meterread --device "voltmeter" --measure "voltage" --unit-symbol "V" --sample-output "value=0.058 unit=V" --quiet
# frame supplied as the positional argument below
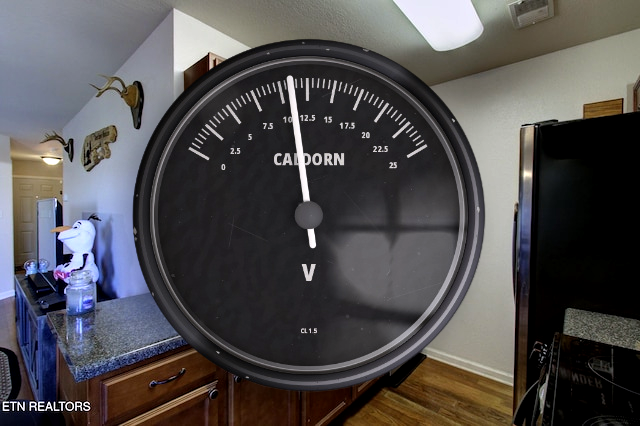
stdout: value=11 unit=V
